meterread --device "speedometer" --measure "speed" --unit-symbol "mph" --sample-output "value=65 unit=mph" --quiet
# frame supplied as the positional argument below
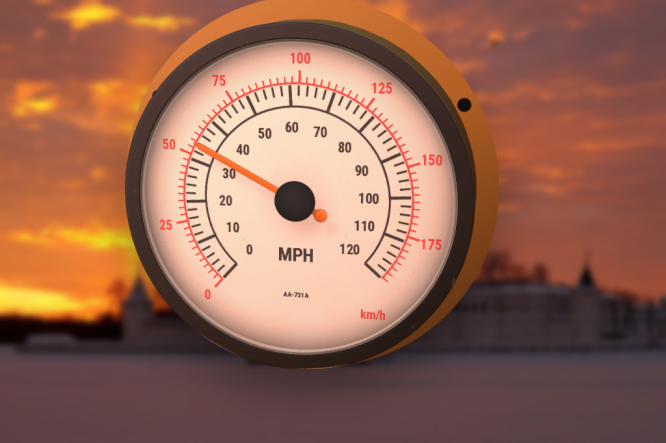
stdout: value=34 unit=mph
